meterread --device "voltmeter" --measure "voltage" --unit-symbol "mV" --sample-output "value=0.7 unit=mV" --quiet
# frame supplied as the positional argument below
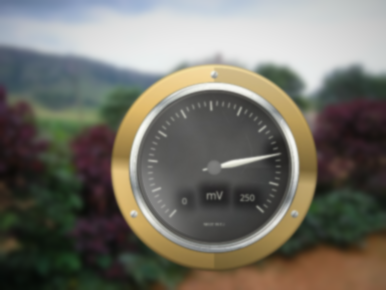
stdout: value=200 unit=mV
